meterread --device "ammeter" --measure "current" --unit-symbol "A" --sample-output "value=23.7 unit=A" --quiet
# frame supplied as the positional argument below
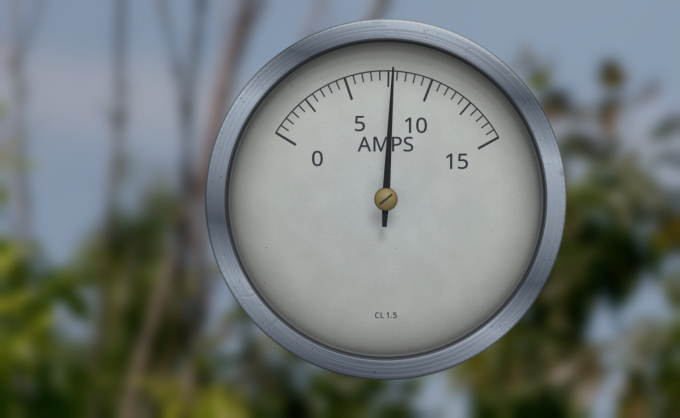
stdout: value=7.75 unit=A
